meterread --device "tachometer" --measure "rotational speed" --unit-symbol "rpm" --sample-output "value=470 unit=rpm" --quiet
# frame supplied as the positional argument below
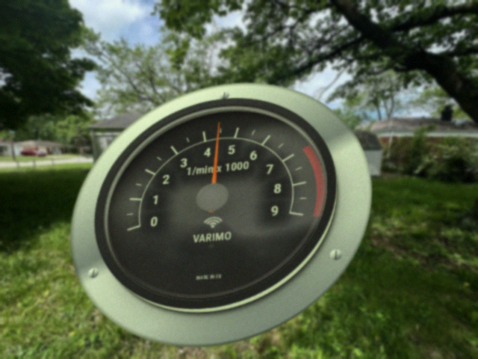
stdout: value=4500 unit=rpm
